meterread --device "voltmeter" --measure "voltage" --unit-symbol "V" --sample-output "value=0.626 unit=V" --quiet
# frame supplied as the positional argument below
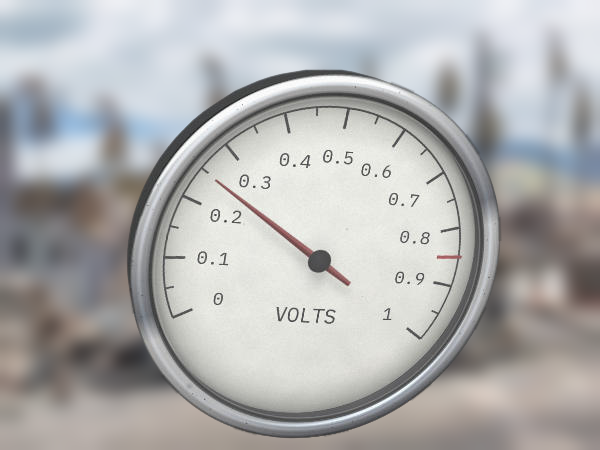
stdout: value=0.25 unit=V
